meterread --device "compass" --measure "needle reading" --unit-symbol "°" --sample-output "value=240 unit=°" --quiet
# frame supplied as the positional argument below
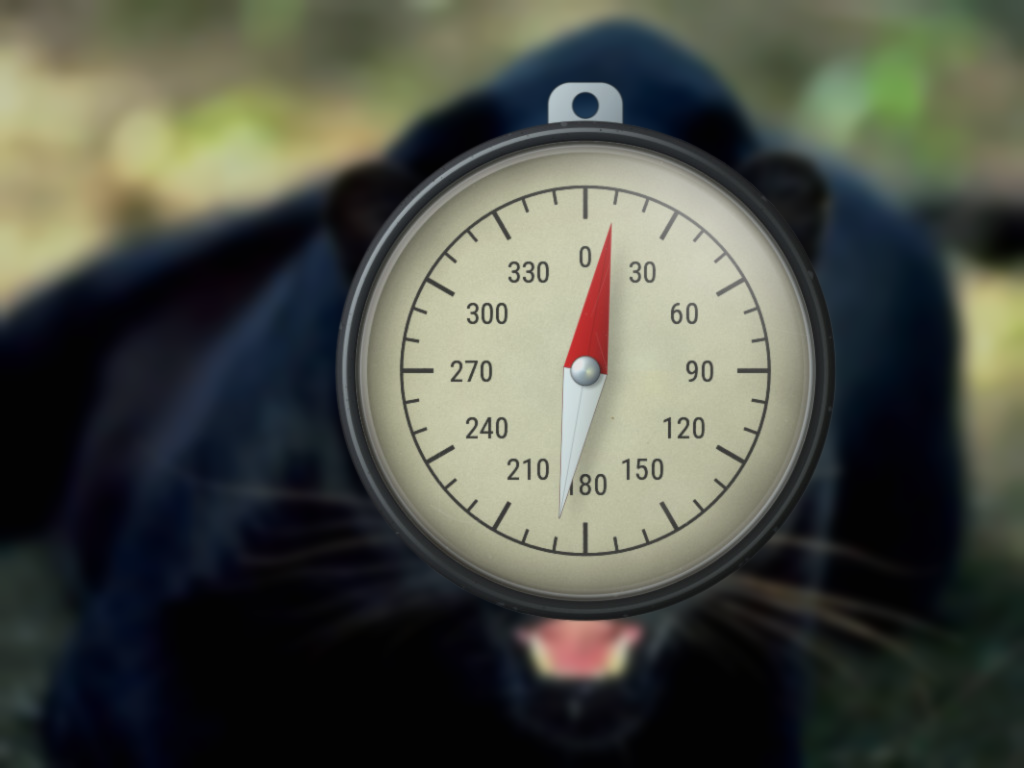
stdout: value=10 unit=°
